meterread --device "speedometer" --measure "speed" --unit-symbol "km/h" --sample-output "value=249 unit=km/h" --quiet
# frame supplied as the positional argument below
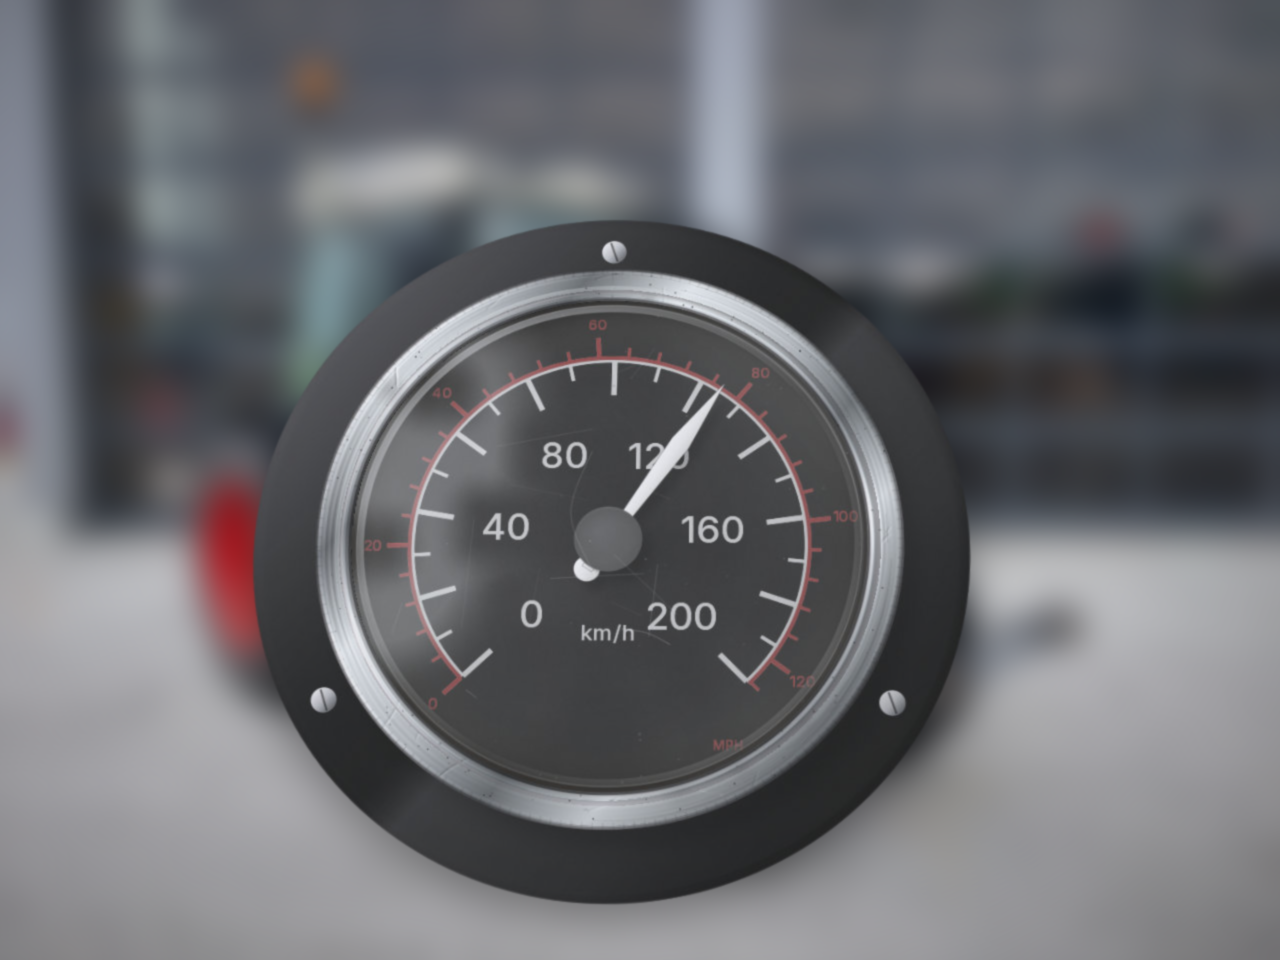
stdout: value=125 unit=km/h
